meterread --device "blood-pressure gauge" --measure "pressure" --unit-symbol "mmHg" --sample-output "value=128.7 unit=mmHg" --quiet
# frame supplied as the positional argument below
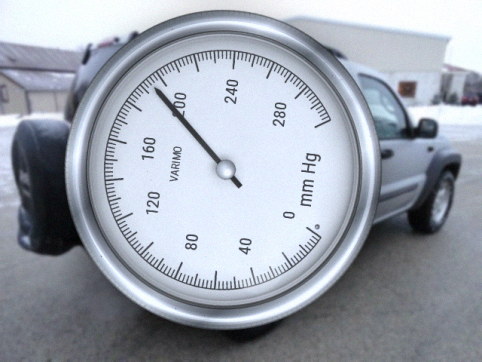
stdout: value=194 unit=mmHg
